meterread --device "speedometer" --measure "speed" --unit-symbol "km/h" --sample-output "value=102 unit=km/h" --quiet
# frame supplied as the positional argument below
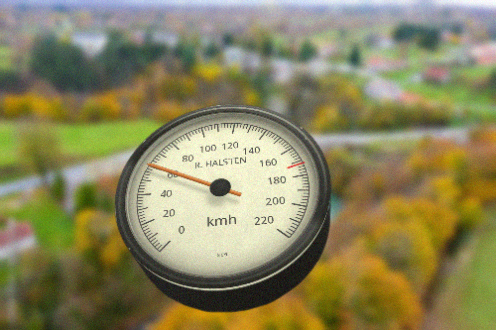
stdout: value=60 unit=km/h
